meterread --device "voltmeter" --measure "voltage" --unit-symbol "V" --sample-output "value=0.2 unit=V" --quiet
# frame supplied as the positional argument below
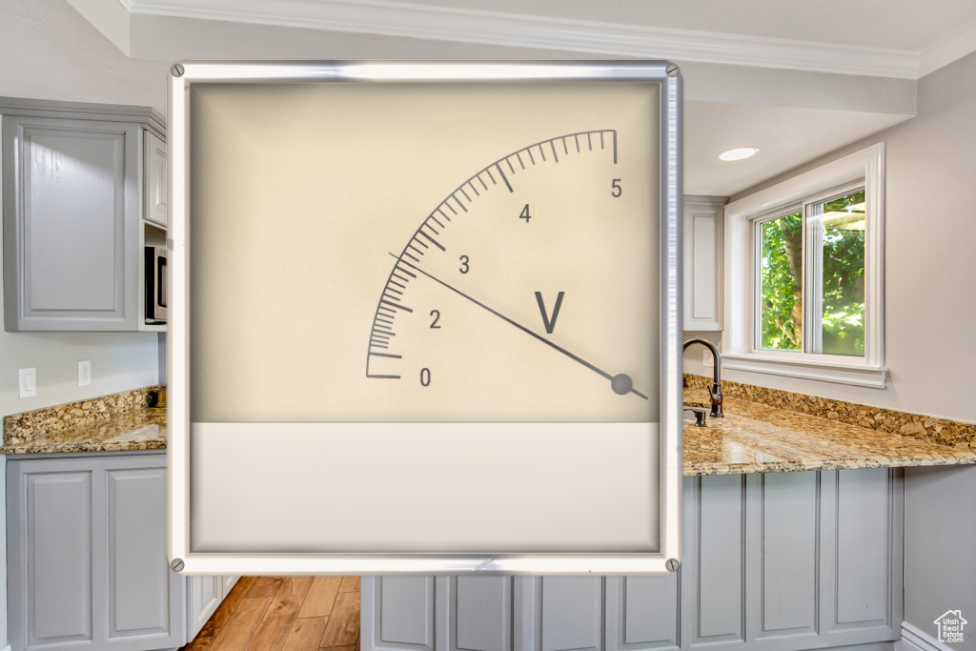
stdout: value=2.6 unit=V
